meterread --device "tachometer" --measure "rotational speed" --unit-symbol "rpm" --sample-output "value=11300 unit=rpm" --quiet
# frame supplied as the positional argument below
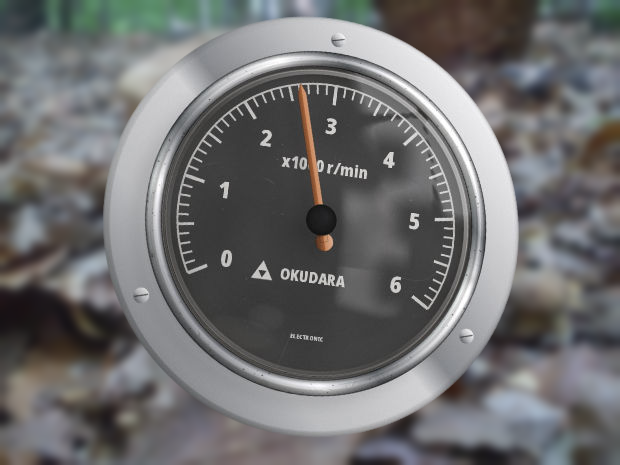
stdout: value=2600 unit=rpm
